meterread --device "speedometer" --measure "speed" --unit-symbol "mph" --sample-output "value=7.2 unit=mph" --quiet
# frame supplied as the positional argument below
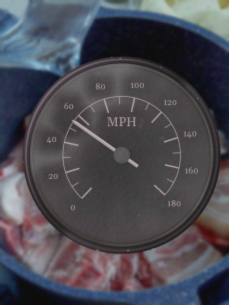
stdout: value=55 unit=mph
